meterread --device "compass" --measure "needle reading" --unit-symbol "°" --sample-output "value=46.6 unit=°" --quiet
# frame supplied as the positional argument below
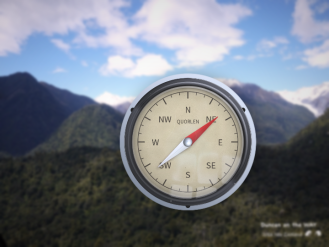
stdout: value=50 unit=°
